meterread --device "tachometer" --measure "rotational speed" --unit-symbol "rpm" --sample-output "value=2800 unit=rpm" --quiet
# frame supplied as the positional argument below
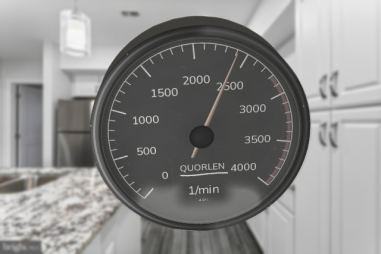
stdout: value=2400 unit=rpm
